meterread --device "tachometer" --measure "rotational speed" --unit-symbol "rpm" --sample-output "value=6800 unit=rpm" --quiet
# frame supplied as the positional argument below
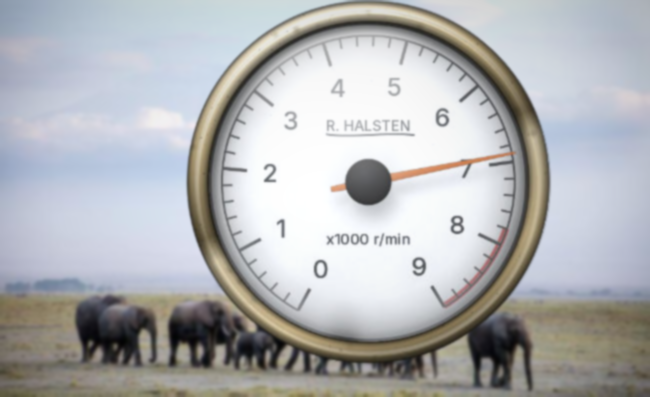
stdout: value=6900 unit=rpm
